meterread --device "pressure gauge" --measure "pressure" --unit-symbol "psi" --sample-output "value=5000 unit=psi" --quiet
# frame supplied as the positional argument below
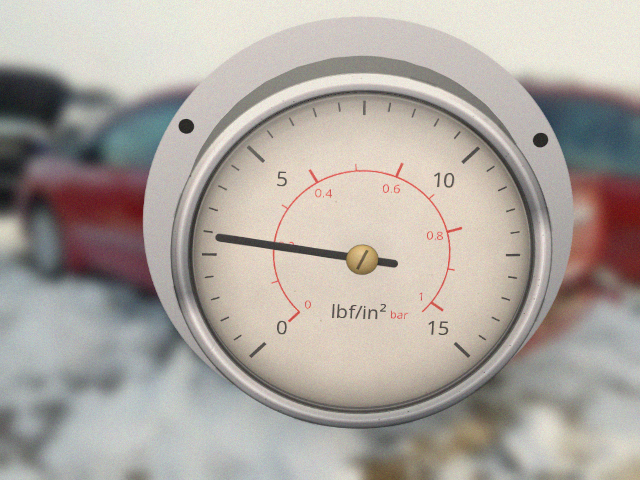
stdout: value=3 unit=psi
